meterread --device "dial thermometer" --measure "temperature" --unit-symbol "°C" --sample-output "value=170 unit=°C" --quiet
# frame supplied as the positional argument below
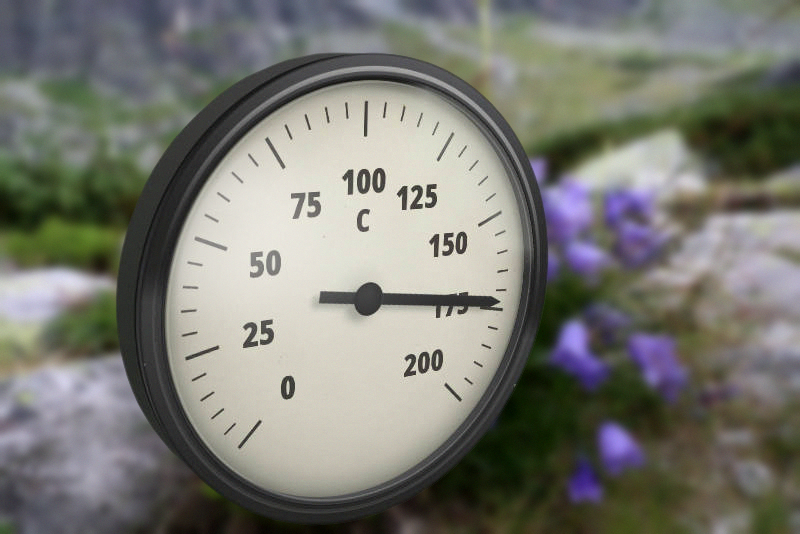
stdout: value=172.5 unit=°C
